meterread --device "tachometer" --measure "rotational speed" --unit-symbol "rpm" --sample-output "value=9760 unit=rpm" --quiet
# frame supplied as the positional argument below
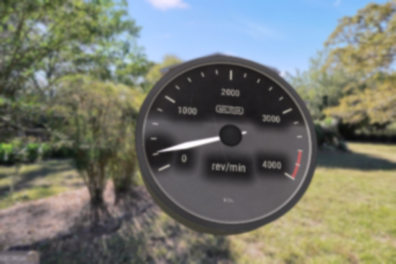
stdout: value=200 unit=rpm
